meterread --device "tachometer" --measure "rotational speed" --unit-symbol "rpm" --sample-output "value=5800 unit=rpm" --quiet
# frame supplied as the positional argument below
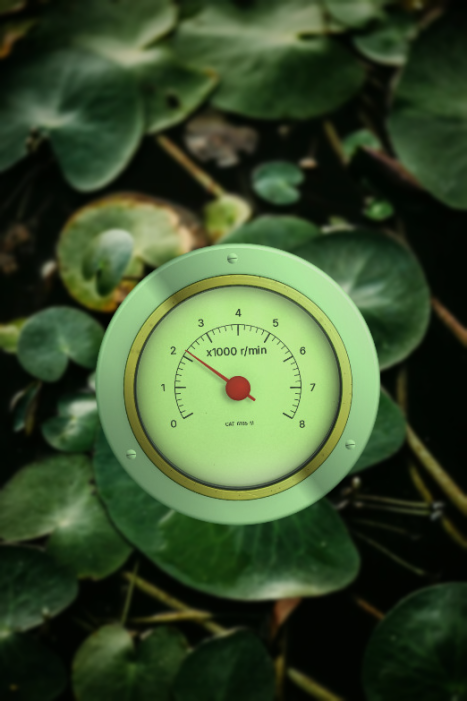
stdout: value=2200 unit=rpm
